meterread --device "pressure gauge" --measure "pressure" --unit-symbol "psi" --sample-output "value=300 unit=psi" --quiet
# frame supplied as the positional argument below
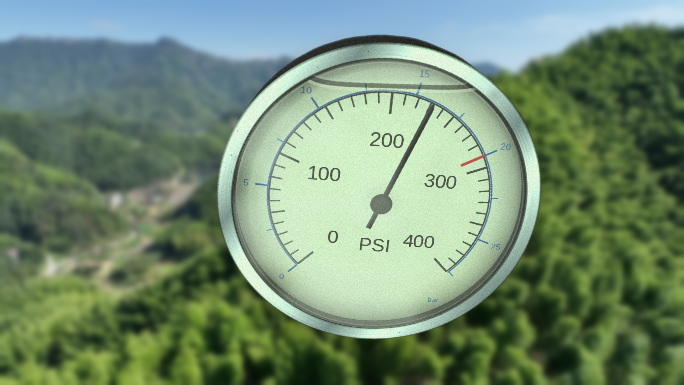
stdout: value=230 unit=psi
